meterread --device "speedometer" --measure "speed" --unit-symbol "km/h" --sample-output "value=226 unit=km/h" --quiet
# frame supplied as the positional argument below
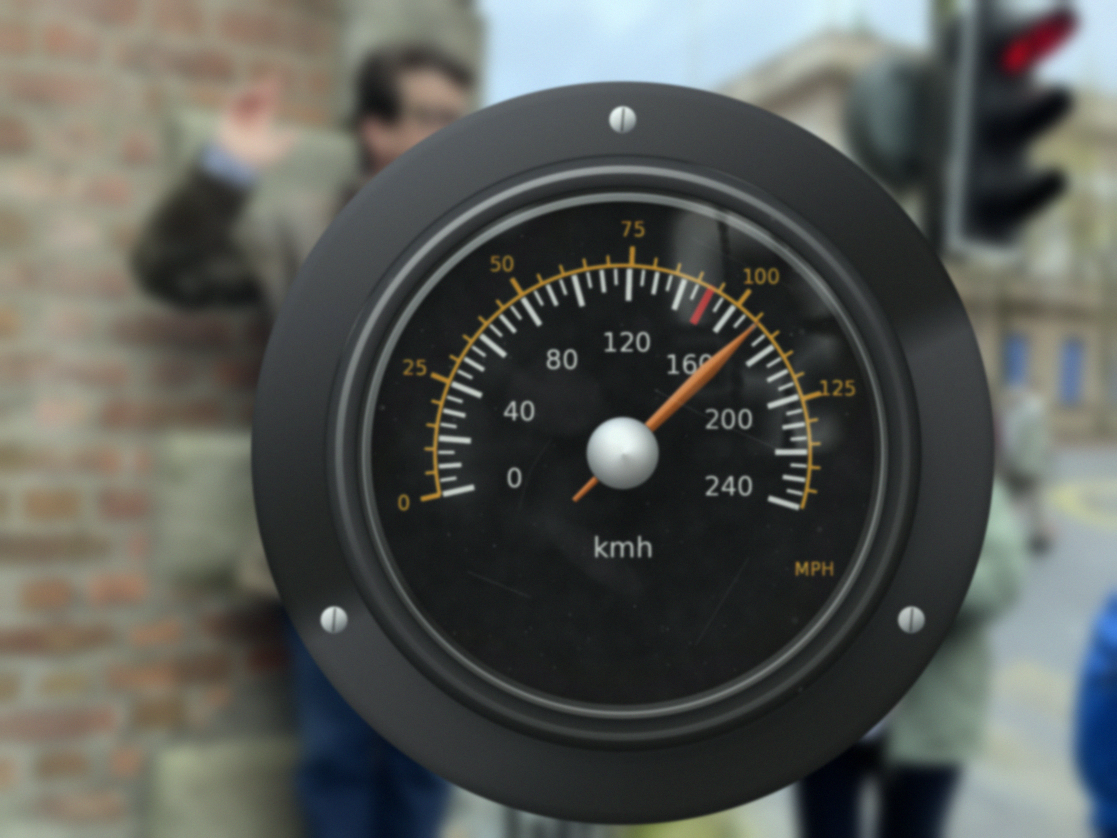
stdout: value=170 unit=km/h
